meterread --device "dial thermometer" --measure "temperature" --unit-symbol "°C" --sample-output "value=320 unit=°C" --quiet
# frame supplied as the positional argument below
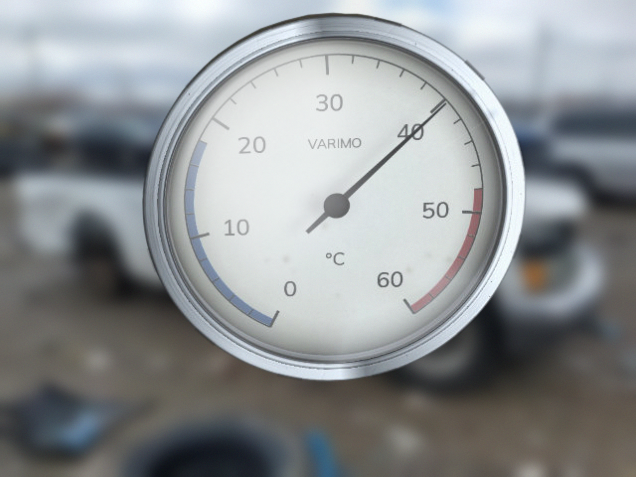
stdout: value=40 unit=°C
